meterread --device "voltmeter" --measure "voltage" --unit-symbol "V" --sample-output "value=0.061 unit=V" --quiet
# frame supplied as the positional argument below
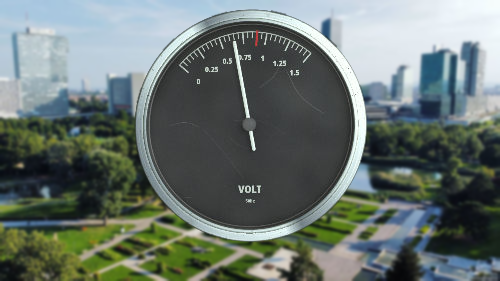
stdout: value=0.65 unit=V
